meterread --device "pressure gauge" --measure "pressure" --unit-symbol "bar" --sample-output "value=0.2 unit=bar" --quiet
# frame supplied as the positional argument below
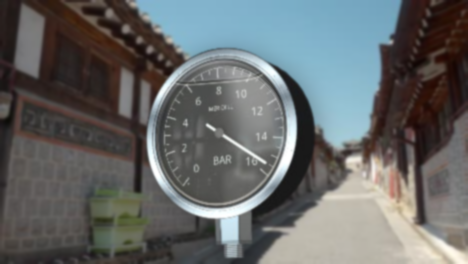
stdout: value=15.5 unit=bar
